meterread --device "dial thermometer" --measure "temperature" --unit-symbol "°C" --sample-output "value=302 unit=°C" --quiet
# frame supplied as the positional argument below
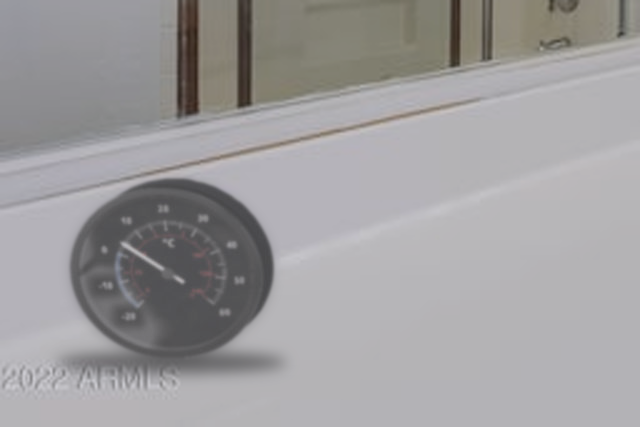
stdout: value=5 unit=°C
